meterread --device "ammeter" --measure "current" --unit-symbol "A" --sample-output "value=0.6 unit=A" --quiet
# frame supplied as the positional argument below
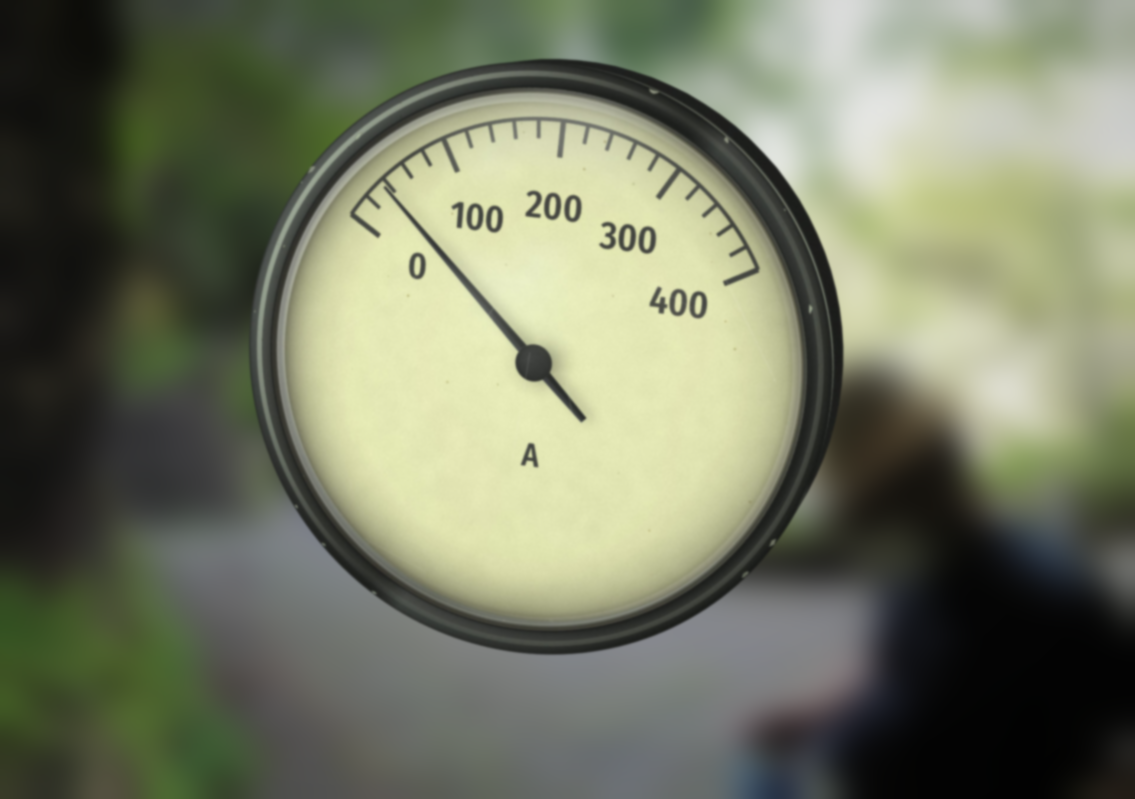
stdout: value=40 unit=A
